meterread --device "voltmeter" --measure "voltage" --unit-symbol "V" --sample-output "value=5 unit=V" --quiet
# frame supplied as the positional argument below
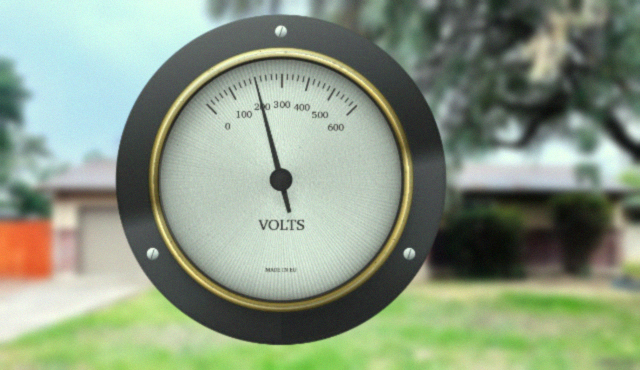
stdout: value=200 unit=V
